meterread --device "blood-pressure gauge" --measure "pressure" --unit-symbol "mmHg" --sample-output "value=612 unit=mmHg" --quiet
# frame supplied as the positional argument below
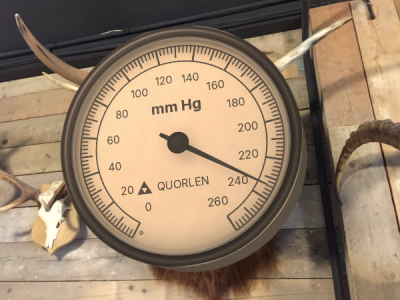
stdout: value=234 unit=mmHg
